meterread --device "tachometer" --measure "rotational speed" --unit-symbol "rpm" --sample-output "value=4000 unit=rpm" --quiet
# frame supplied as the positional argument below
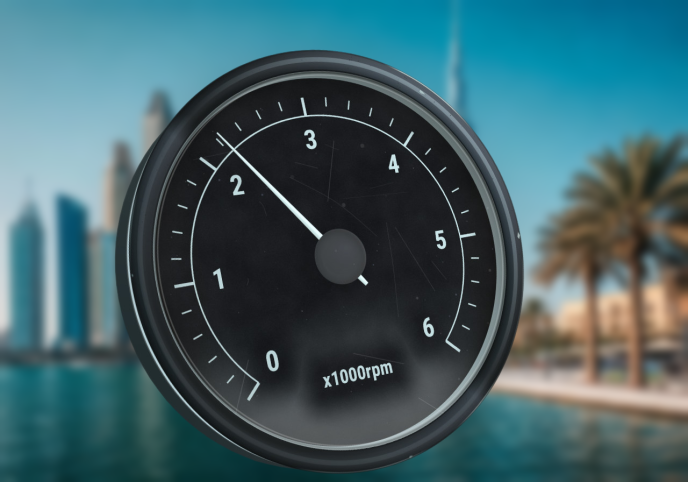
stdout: value=2200 unit=rpm
